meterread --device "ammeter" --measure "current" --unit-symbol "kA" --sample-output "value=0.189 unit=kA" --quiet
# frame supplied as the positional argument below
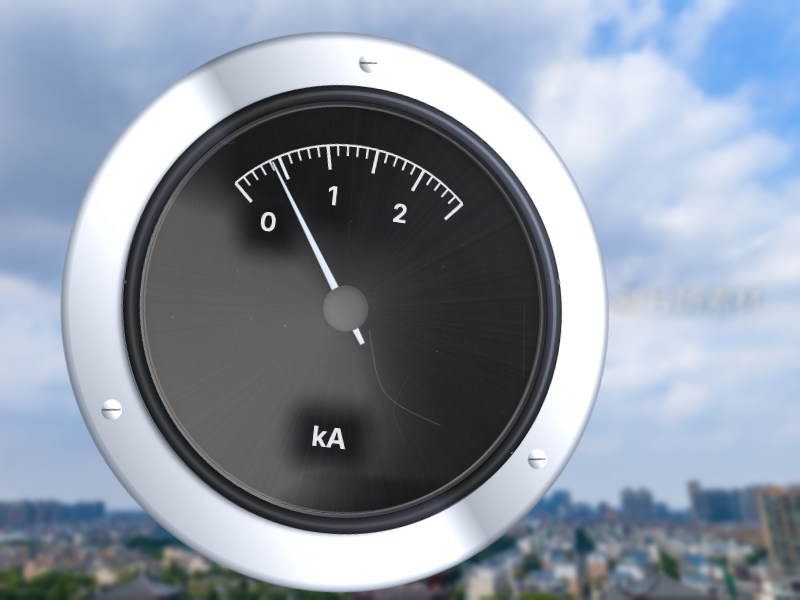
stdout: value=0.4 unit=kA
